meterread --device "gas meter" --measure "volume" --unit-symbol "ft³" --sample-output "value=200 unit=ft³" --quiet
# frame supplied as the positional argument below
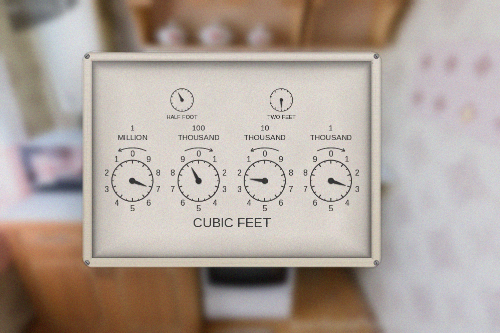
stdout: value=692300 unit=ft³
